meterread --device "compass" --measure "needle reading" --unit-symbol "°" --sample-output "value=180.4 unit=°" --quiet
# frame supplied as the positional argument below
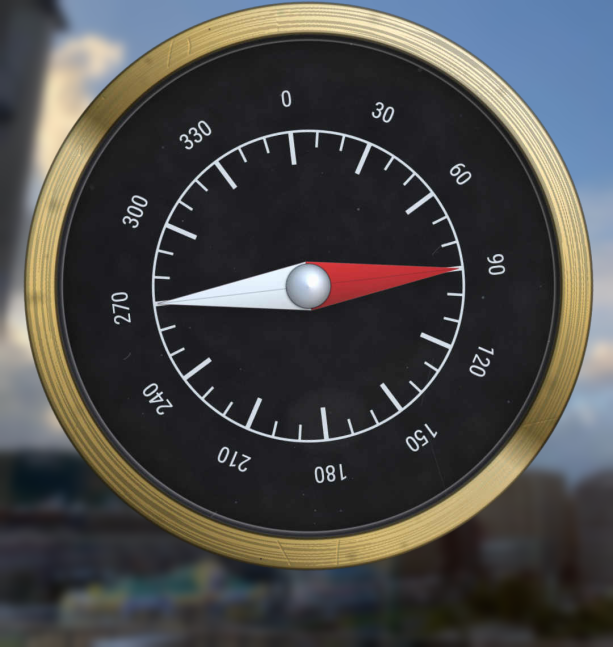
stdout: value=90 unit=°
